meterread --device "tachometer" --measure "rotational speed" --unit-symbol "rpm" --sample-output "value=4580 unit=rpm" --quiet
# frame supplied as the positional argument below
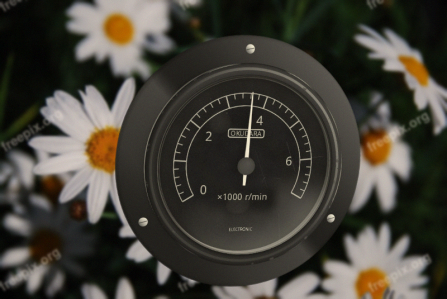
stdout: value=3600 unit=rpm
